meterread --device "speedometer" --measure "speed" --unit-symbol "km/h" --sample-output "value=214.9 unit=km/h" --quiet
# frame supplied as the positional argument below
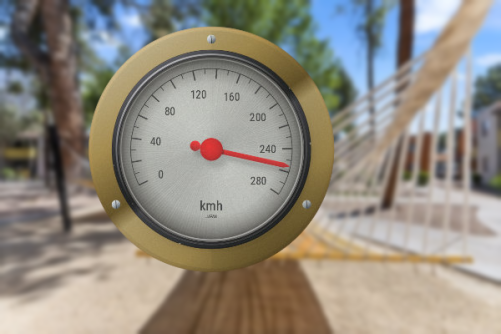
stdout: value=255 unit=km/h
